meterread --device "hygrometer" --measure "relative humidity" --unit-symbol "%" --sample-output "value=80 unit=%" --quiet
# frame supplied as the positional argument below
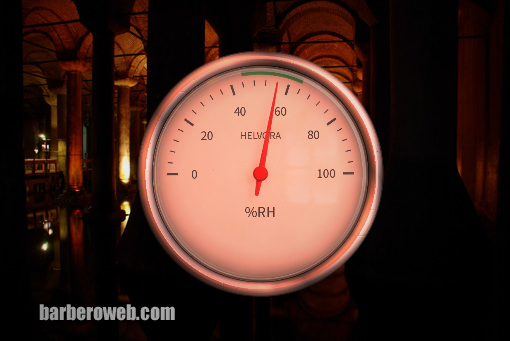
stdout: value=56 unit=%
